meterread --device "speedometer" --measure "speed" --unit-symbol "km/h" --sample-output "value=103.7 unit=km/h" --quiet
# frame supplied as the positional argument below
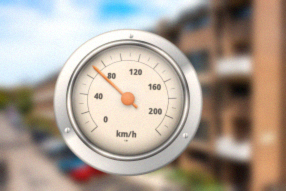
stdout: value=70 unit=km/h
